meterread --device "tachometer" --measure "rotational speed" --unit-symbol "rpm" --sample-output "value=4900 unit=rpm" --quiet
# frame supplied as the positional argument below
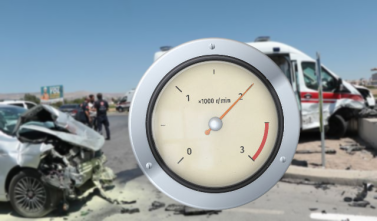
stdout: value=2000 unit=rpm
